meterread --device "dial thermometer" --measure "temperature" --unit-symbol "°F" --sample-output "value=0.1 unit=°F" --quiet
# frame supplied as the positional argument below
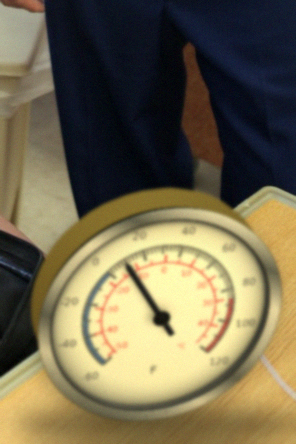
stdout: value=10 unit=°F
